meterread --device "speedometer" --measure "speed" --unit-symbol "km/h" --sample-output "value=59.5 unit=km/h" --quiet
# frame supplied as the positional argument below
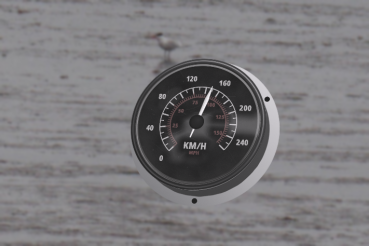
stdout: value=150 unit=km/h
